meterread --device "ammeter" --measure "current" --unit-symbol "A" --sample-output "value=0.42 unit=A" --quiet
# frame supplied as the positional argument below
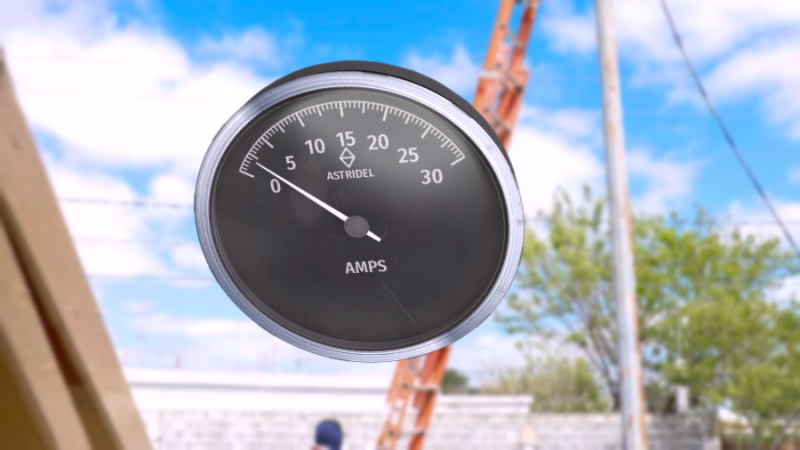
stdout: value=2.5 unit=A
